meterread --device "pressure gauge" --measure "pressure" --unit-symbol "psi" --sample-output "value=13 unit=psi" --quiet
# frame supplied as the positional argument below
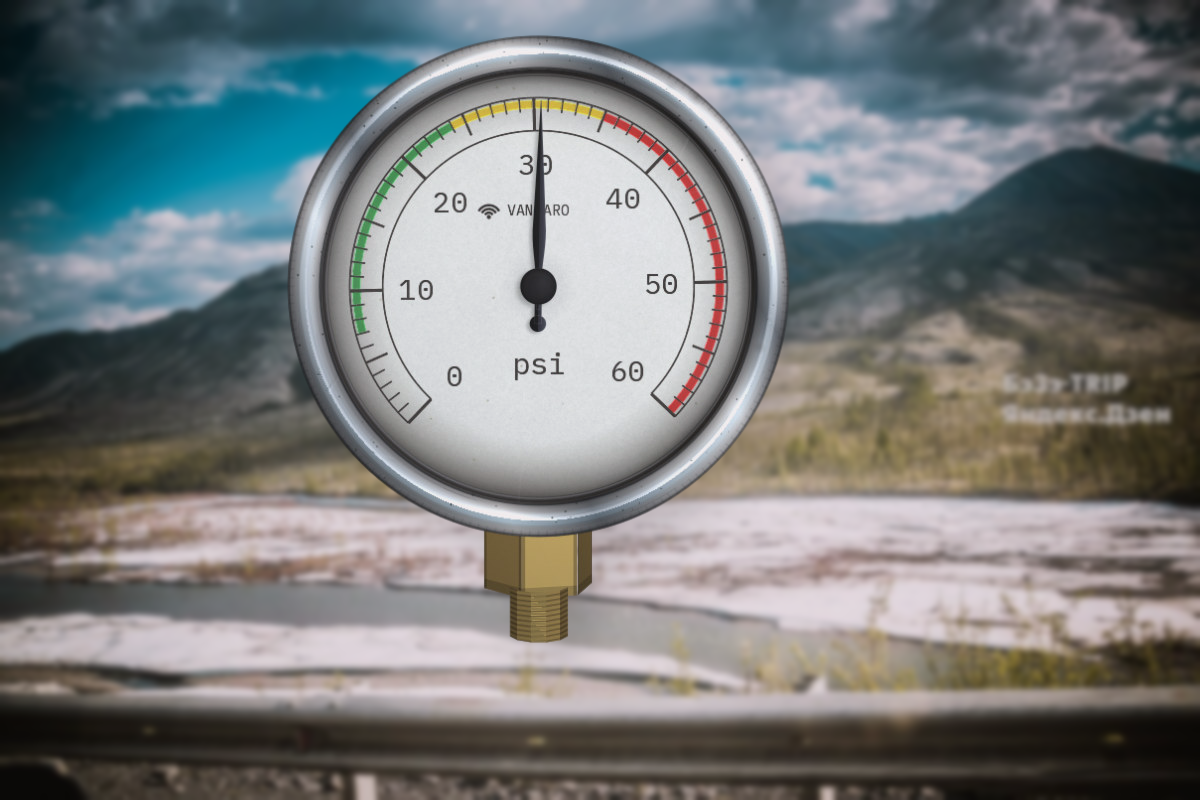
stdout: value=30.5 unit=psi
